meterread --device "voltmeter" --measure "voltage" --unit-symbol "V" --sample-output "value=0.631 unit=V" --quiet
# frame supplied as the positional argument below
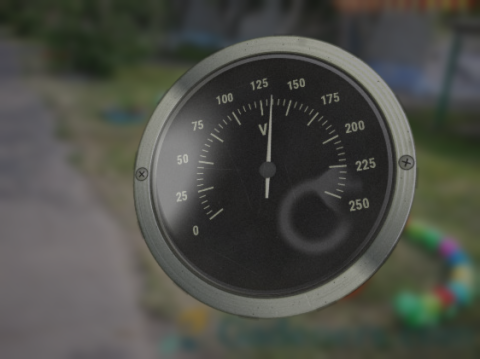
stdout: value=135 unit=V
